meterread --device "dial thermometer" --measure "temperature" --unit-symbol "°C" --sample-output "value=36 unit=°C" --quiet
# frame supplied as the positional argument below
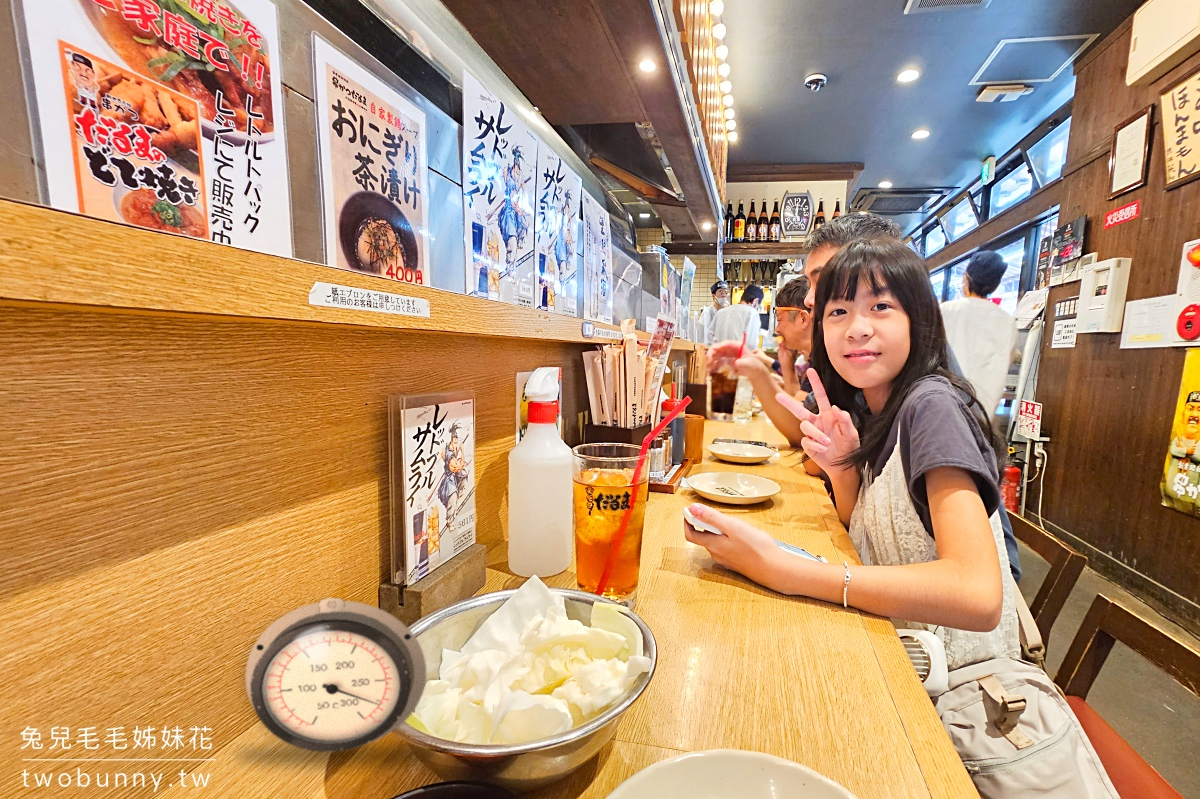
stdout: value=275 unit=°C
